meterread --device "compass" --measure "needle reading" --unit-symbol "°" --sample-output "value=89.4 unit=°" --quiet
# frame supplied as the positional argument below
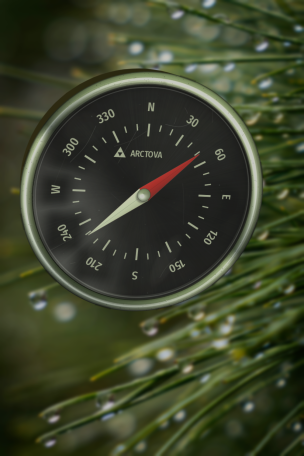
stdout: value=50 unit=°
